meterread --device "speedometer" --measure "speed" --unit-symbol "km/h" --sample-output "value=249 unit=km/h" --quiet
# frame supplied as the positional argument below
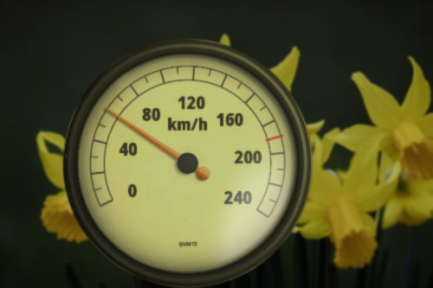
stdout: value=60 unit=km/h
